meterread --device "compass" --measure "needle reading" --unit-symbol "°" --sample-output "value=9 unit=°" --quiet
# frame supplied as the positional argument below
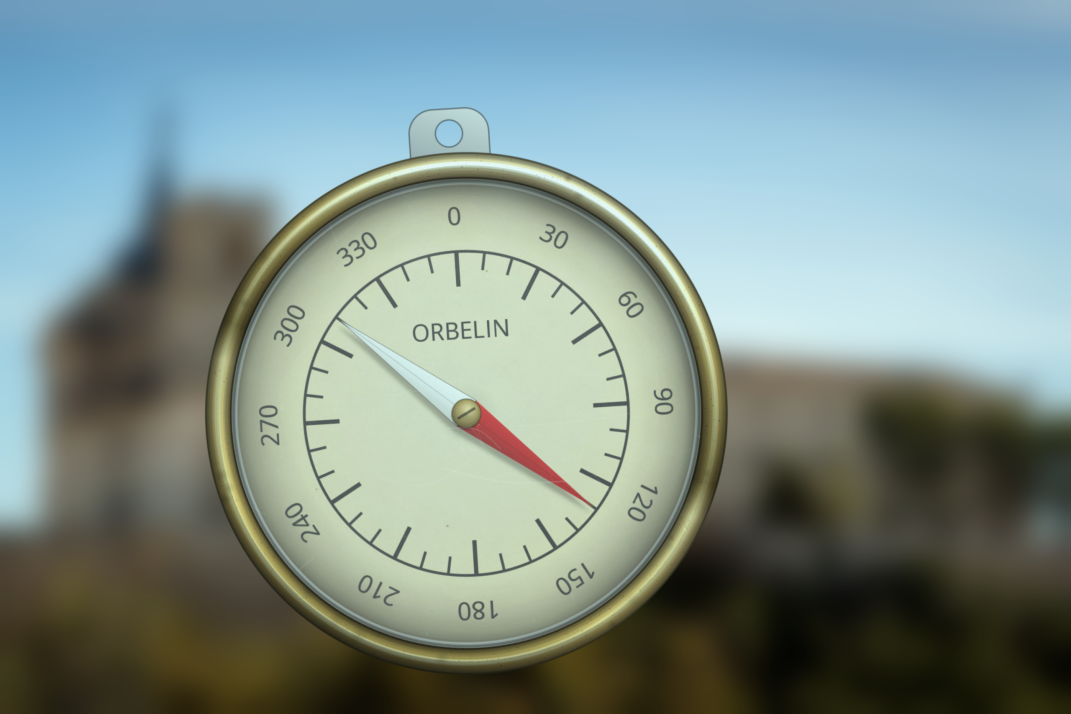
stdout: value=130 unit=°
